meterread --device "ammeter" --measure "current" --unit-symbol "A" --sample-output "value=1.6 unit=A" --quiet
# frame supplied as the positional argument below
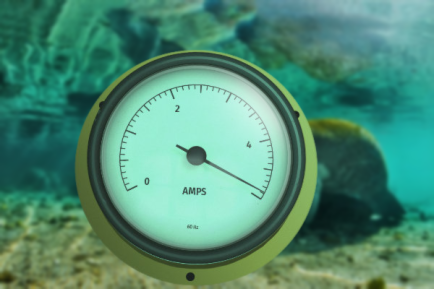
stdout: value=4.9 unit=A
